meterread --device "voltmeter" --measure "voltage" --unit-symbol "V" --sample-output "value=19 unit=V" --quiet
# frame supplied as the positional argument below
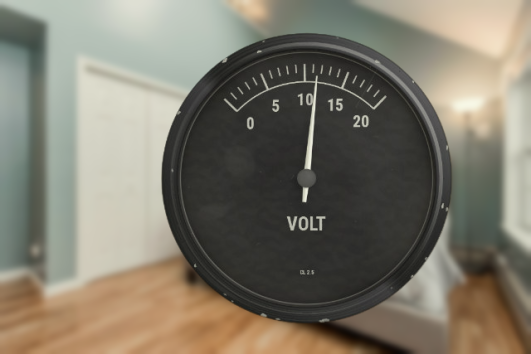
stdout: value=11.5 unit=V
